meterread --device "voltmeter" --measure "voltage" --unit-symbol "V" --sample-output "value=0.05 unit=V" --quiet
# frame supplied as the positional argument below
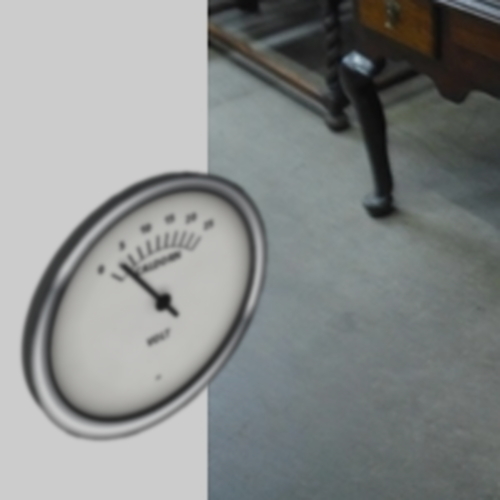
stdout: value=2.5 unit=V
